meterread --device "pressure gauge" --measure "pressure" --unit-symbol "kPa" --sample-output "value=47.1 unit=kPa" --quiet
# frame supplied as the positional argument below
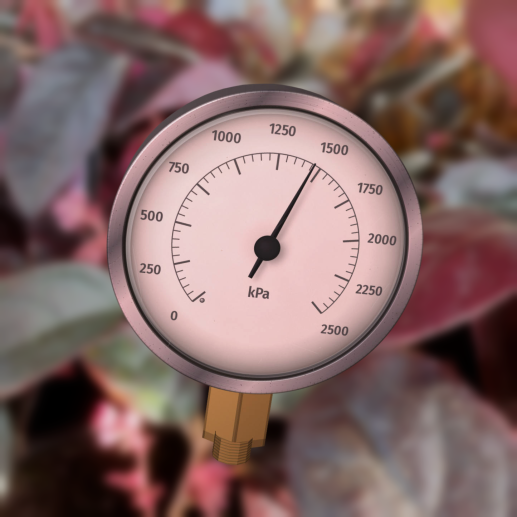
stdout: value=1450 unit=kPa
